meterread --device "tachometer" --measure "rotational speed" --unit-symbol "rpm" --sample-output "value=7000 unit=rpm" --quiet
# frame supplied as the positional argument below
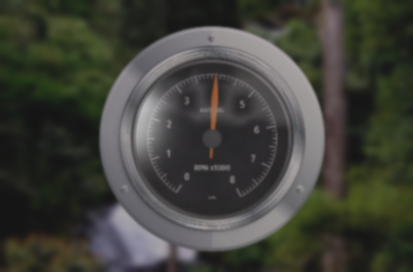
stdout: value=4000 unit=rpm
